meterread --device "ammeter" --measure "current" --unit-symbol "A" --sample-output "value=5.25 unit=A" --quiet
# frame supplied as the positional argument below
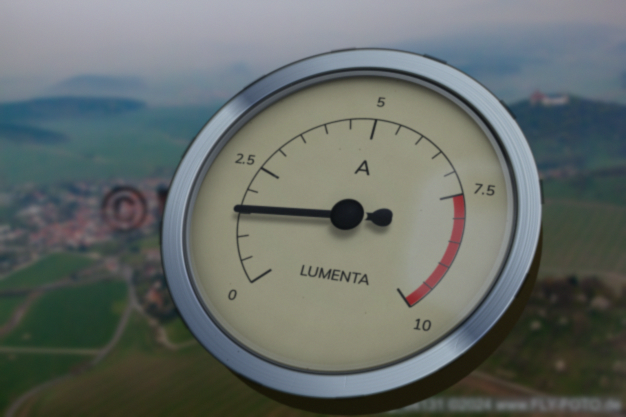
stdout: value=1.5 unit=A
